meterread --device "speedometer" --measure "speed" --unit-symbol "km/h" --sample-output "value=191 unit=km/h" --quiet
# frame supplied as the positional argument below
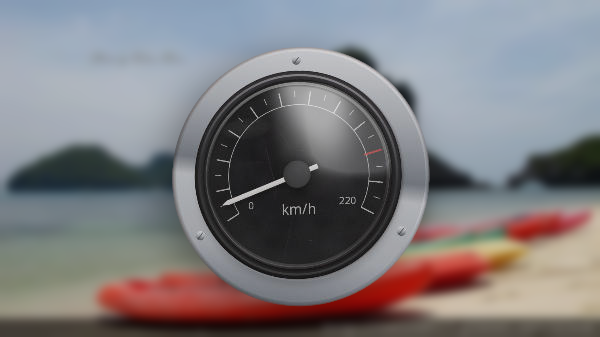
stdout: value=10 unit=km/h
